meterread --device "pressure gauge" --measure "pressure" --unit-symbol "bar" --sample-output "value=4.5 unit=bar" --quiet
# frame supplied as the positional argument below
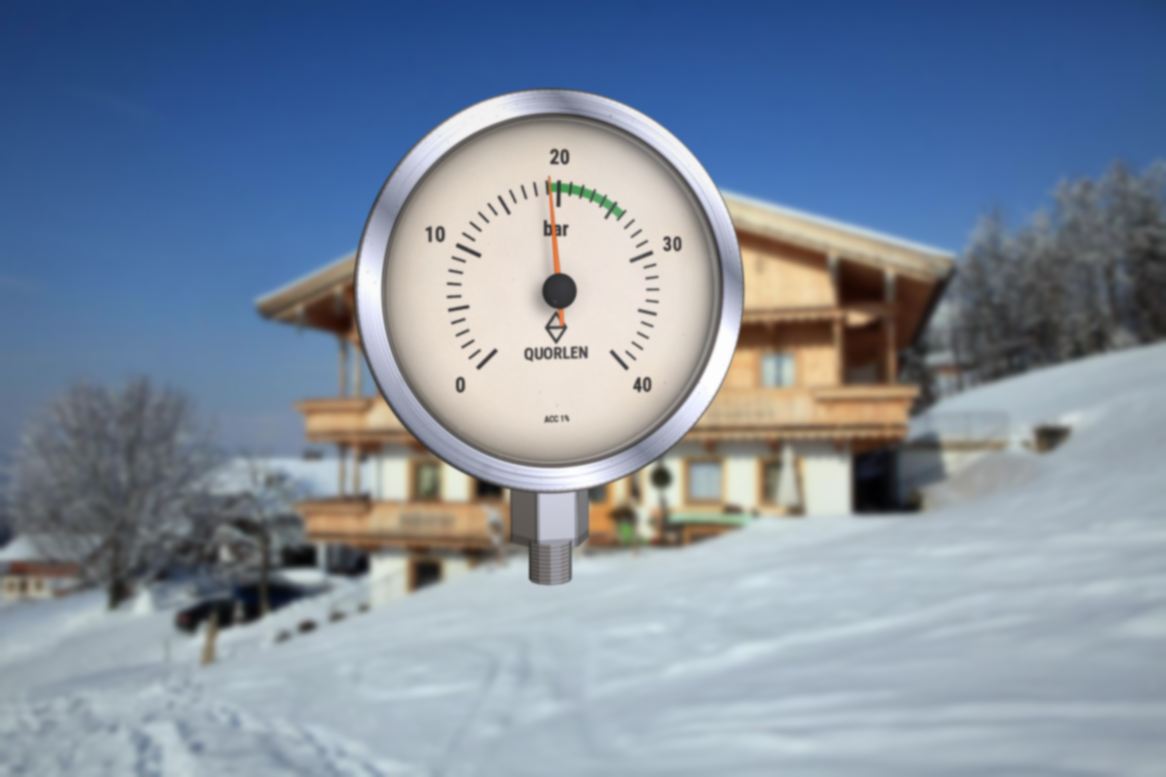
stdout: value=19 unit=bar
